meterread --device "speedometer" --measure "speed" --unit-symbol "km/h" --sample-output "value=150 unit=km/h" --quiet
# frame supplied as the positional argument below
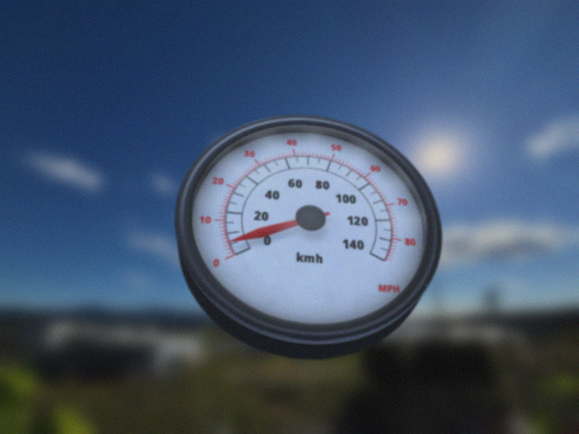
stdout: value=5 unit=km/h
